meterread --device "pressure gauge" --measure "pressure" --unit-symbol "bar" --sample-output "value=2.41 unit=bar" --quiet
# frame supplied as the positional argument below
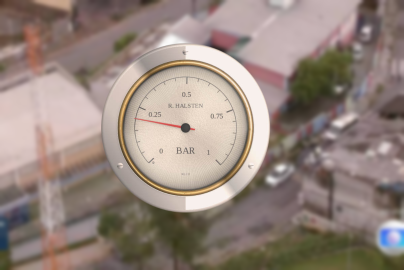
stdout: value=0.2 unit=bar
